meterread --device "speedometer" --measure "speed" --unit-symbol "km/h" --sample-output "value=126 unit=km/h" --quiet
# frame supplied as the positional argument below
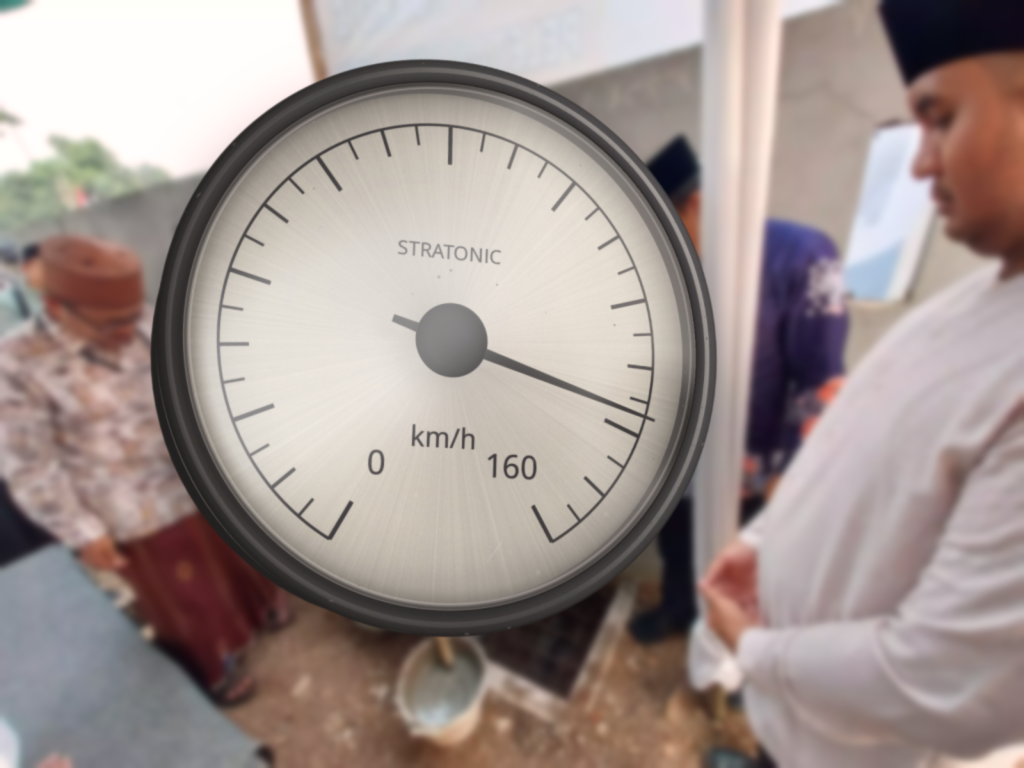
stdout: value=137.5 unit=km/h
